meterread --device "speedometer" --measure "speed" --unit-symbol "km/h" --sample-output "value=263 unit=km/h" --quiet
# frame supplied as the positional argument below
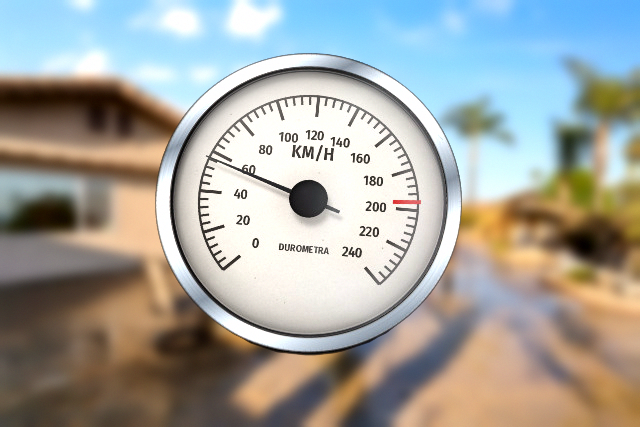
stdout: value=56 unit=km/h
